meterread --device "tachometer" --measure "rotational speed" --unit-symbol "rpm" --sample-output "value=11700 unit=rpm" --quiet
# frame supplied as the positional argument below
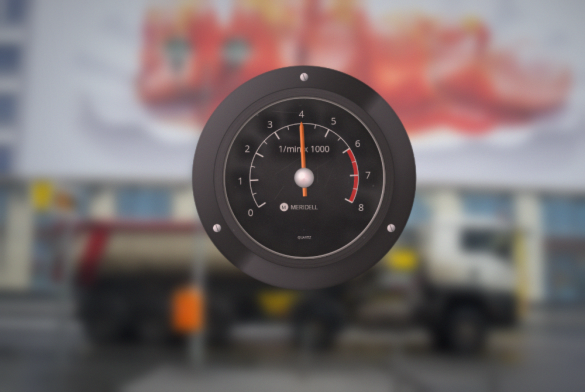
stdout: value=4000 unit=rpm
